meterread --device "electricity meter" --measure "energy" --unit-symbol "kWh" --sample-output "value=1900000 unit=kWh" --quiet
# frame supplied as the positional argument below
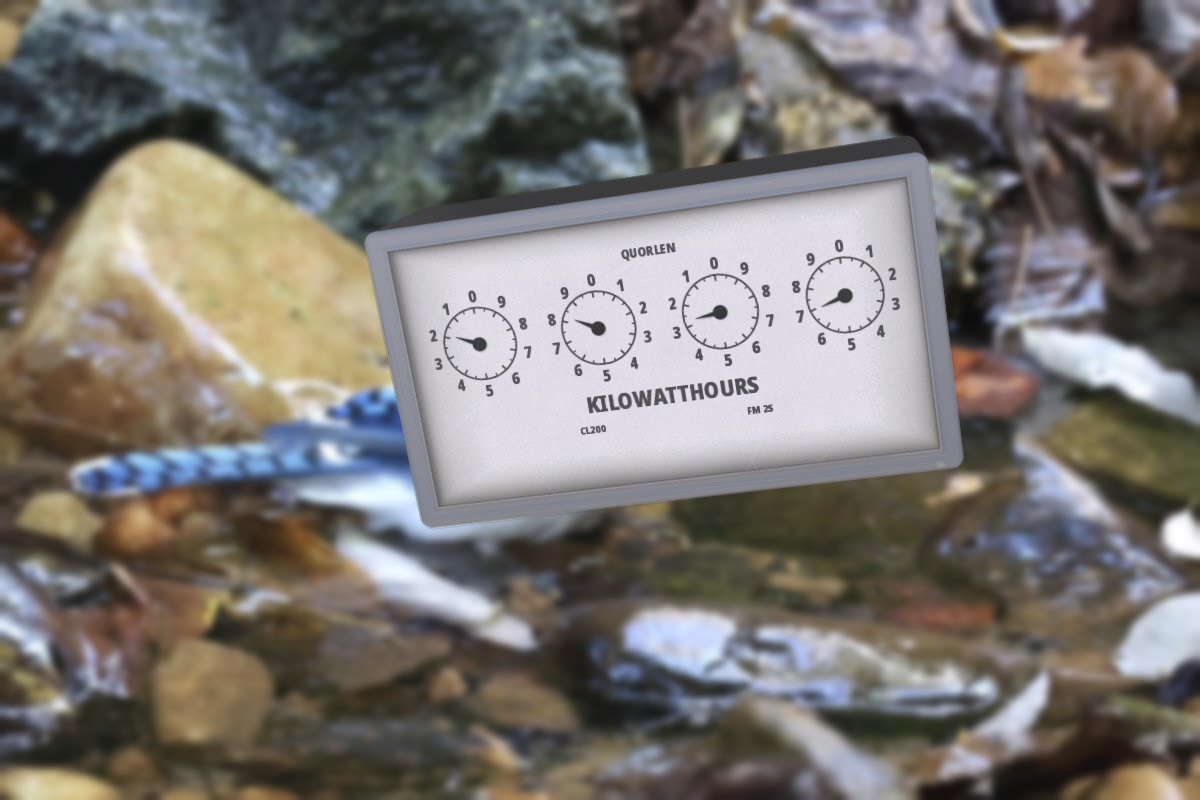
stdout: value=1827 unit=kWh
